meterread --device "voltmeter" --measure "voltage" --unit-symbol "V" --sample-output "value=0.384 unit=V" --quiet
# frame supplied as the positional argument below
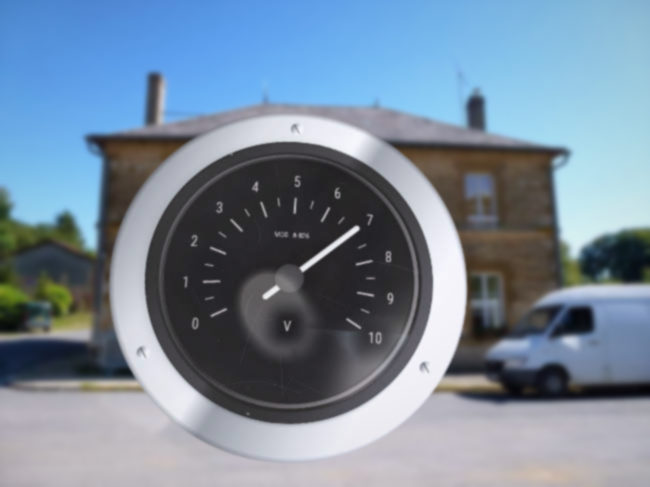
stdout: value=7 unit=V
